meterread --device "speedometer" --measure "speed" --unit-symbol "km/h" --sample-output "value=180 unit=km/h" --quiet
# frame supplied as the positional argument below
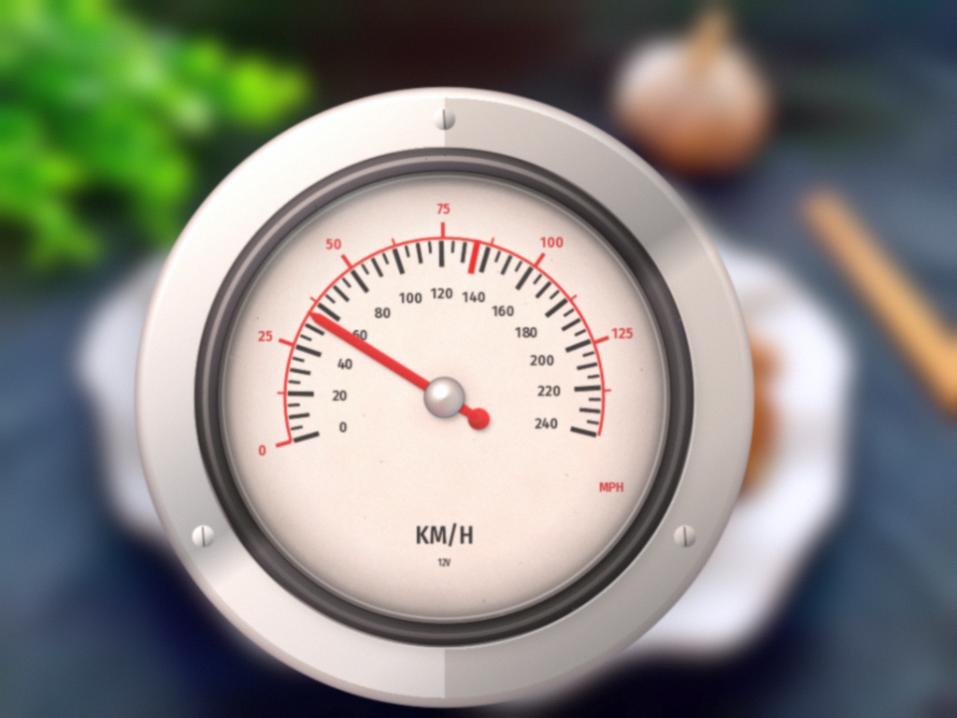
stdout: value=55 unit=km/h
